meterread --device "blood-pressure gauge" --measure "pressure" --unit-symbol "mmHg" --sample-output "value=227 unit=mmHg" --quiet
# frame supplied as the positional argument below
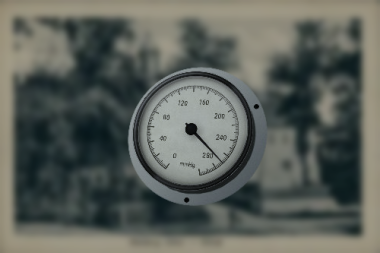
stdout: value=270 unit=mmHg
